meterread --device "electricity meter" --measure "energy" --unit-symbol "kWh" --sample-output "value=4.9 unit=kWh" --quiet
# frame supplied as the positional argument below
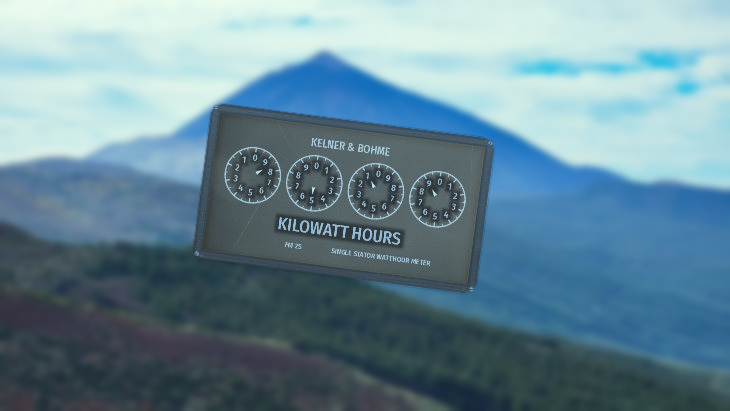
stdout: value=8509 unit=kWh
